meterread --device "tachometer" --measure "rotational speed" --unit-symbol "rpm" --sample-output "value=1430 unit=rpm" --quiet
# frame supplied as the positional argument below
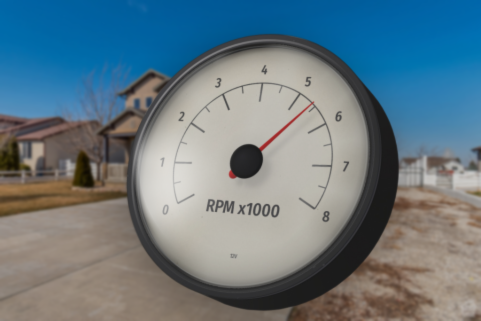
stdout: value=5500 unit=rpm
